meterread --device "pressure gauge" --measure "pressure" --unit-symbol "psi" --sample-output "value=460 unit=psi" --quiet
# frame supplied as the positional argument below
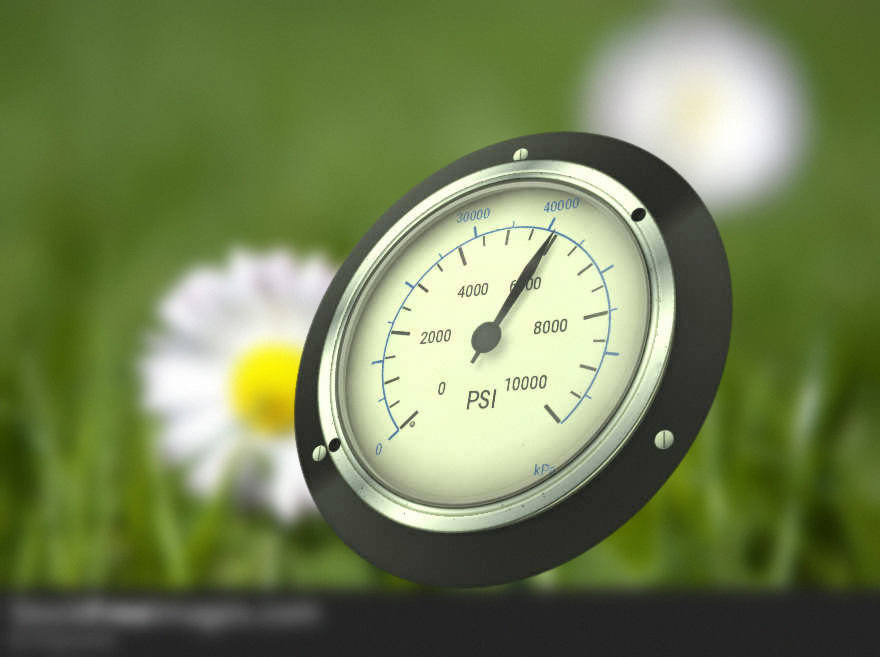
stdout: value=6000 unit=psi
